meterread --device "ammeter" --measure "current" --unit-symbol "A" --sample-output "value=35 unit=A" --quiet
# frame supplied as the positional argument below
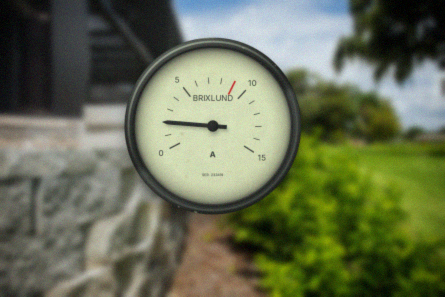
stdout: value=2 unit=A
